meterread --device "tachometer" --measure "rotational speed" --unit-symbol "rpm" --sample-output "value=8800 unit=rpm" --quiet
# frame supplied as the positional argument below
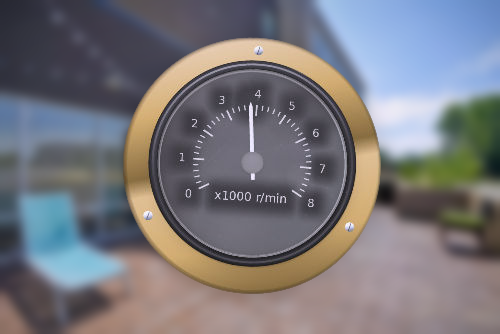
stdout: value=3800 unit=rpm
